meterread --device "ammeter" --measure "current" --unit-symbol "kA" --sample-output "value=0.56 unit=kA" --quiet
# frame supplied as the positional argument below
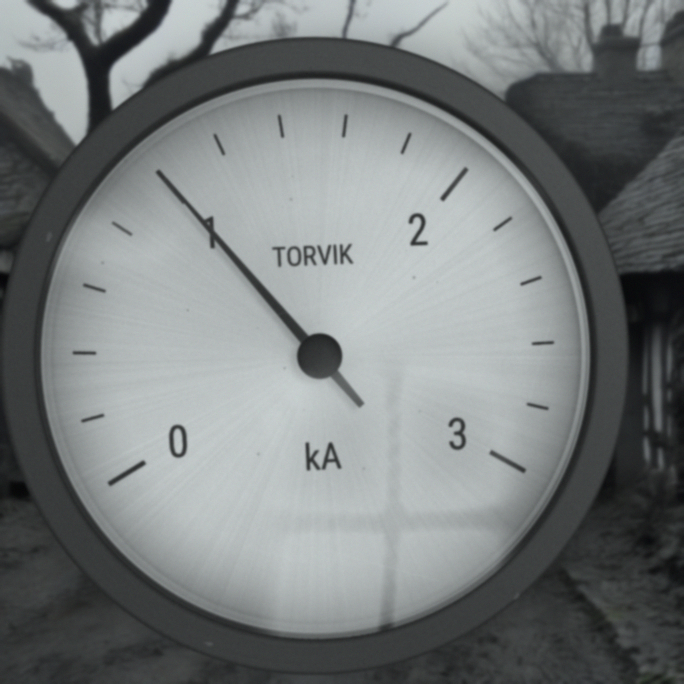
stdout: value=1 unit=kA
